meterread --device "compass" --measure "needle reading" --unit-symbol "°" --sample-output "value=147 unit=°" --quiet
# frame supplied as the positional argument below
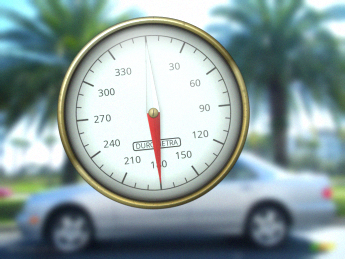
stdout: value=180 unit=°
